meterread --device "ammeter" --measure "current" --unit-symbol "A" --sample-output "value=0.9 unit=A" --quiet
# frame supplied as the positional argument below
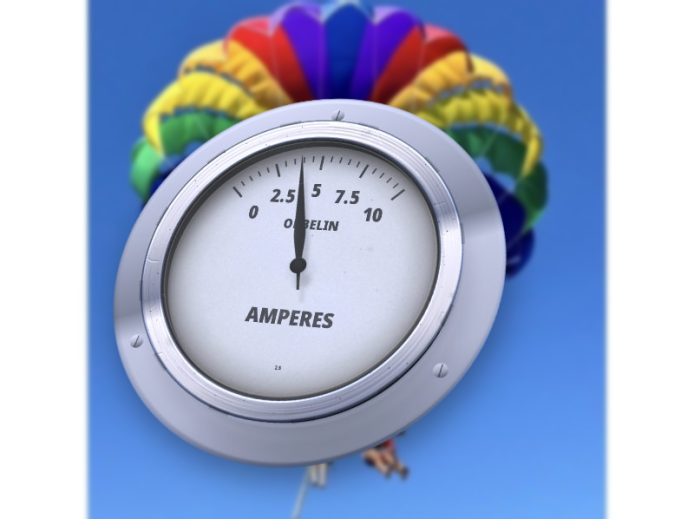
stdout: value=4 unit=A
